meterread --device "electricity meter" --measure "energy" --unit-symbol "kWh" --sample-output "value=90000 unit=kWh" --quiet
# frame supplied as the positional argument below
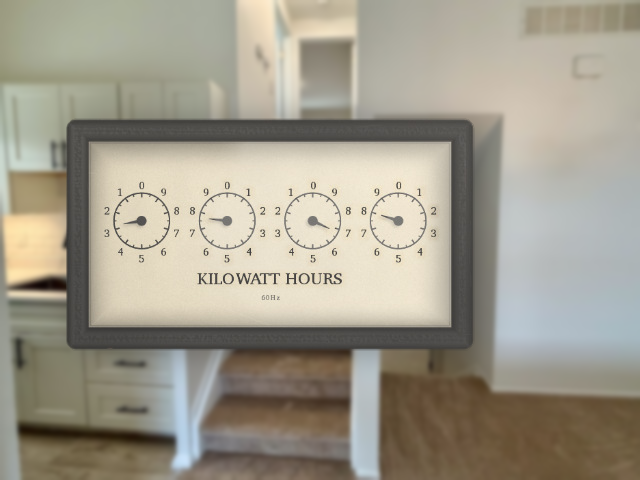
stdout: value=2768 unit=kWh
